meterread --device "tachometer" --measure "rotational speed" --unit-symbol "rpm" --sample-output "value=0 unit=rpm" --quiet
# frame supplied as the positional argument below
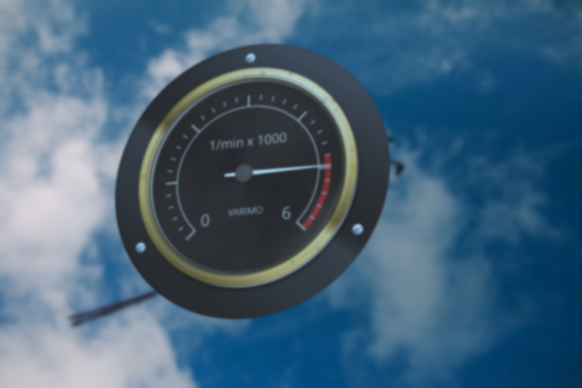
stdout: value=5000 unit=rpm
